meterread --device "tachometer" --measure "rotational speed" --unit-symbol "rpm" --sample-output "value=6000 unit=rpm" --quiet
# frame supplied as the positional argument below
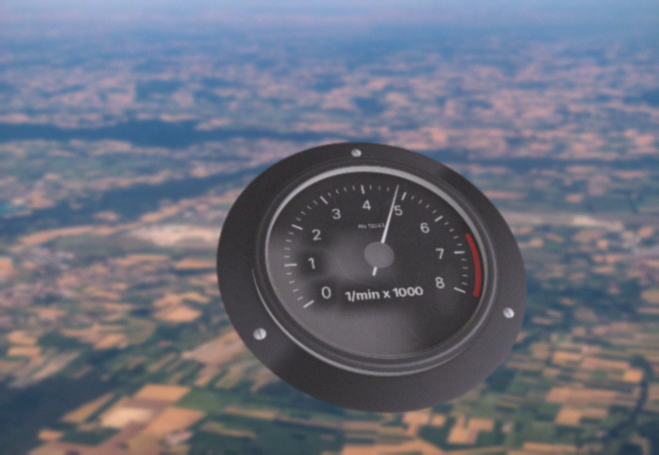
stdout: value=4800 unit=rpm
